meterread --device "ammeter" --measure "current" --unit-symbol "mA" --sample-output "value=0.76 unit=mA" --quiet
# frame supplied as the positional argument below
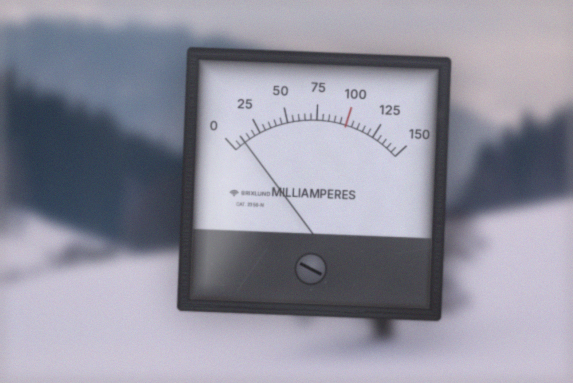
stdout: value=10 unit=mA
